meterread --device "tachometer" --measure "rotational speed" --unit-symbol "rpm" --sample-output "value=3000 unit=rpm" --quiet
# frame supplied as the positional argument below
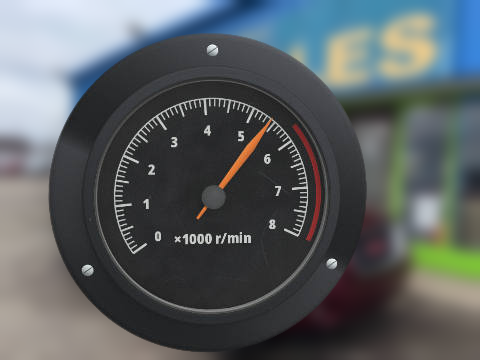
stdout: value=5400 unit=rpm
